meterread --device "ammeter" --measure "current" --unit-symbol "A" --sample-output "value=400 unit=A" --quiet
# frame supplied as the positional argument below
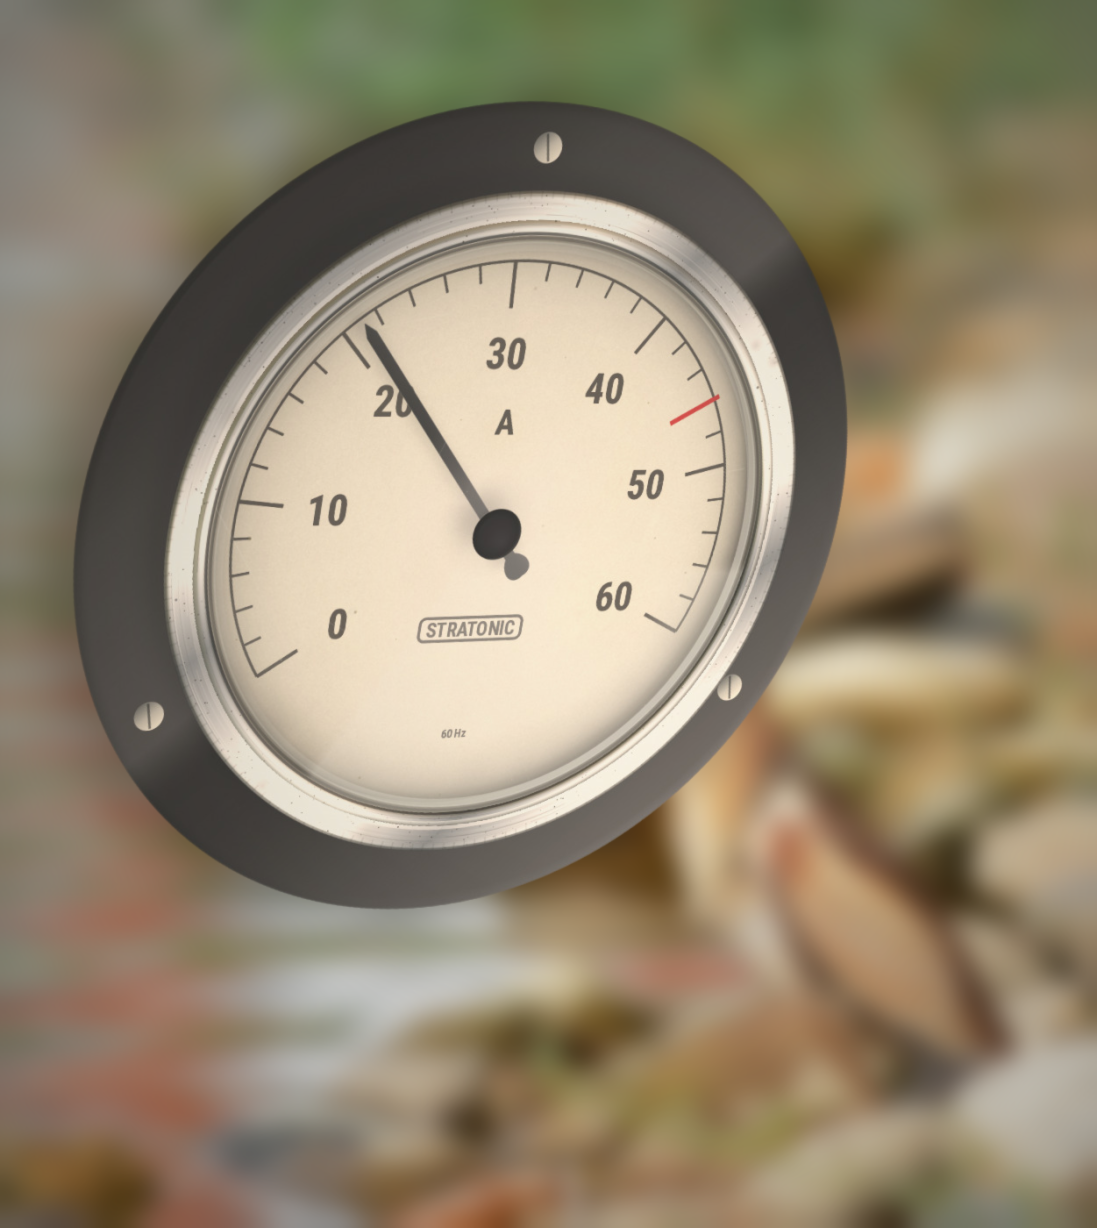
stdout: value=21 unit=A
